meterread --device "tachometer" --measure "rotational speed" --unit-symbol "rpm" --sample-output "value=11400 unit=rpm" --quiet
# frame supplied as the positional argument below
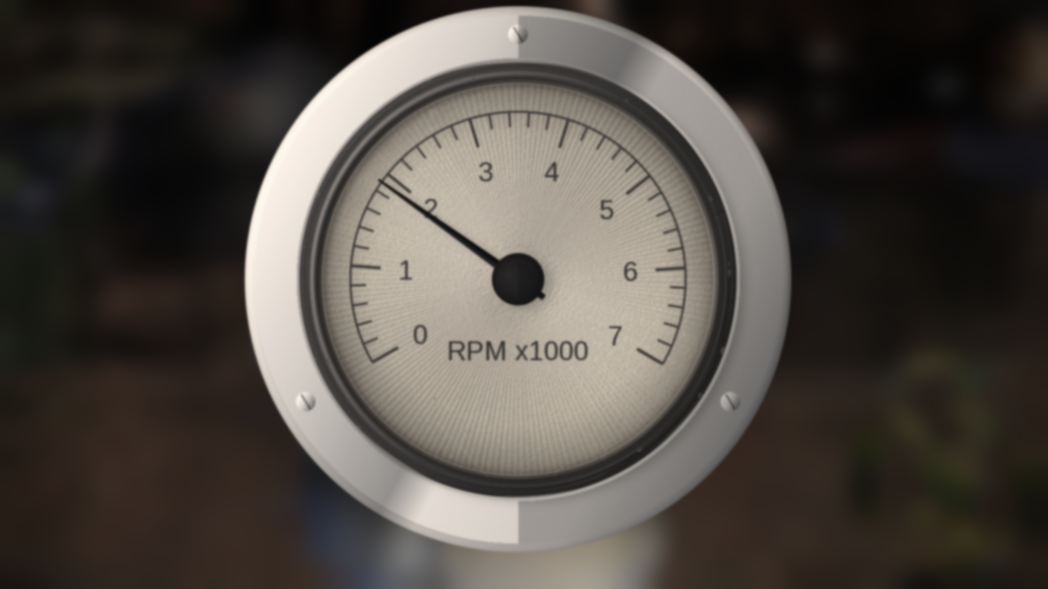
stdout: value=1900 unit=rpm
